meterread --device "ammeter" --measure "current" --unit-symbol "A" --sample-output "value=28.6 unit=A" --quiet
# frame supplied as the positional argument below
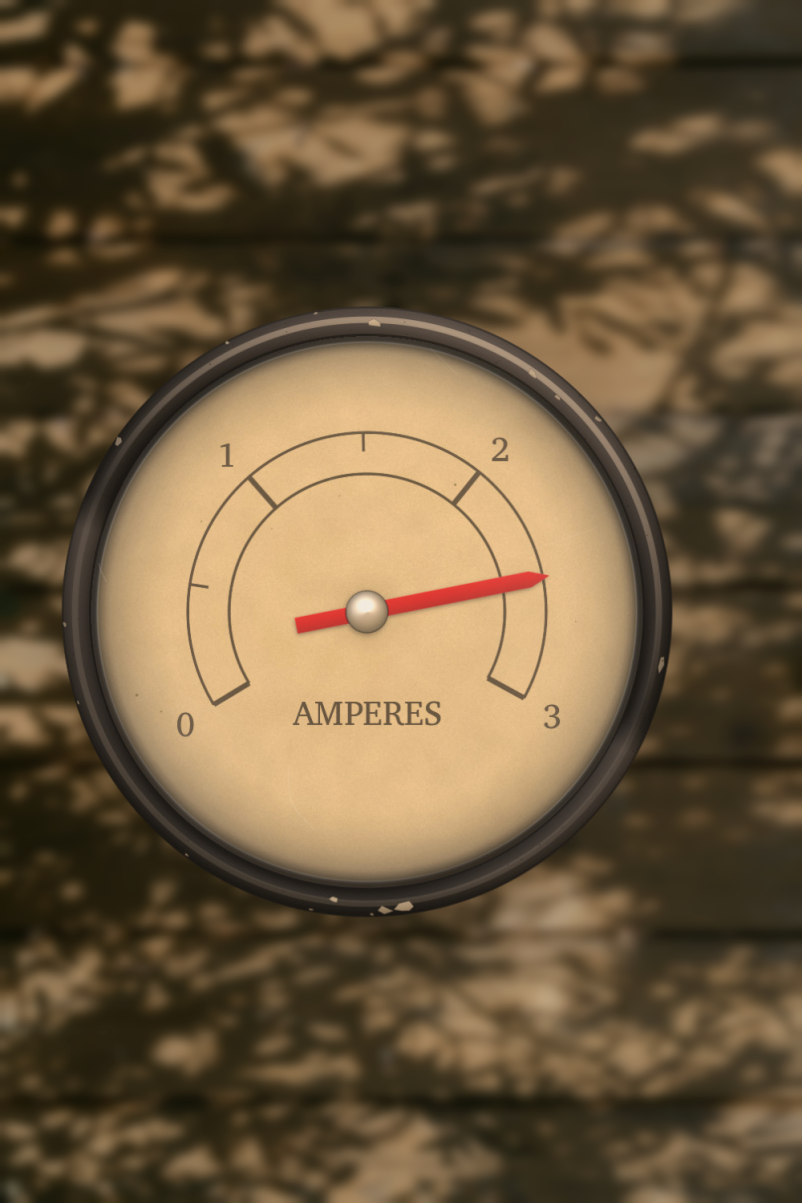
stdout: value=2.5 unit=A
